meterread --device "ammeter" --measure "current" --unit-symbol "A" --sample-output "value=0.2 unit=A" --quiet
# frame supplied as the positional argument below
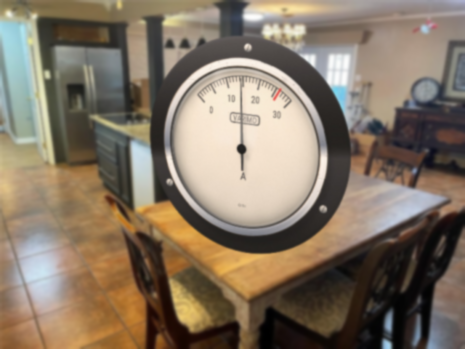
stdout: value=15 unit=A
